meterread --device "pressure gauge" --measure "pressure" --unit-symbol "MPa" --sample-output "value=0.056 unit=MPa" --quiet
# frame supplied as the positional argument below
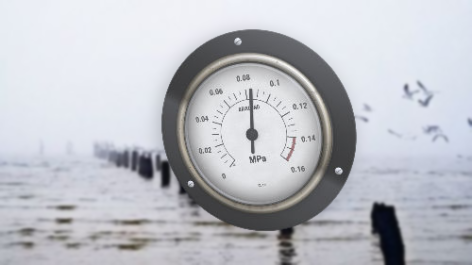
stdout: value=0.085 unit=MPa
